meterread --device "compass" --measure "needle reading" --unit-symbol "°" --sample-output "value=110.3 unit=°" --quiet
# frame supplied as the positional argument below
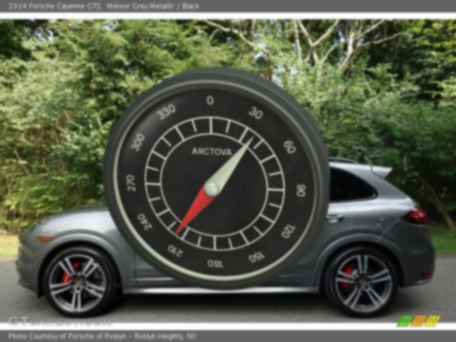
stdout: value=217.5 unit=°
